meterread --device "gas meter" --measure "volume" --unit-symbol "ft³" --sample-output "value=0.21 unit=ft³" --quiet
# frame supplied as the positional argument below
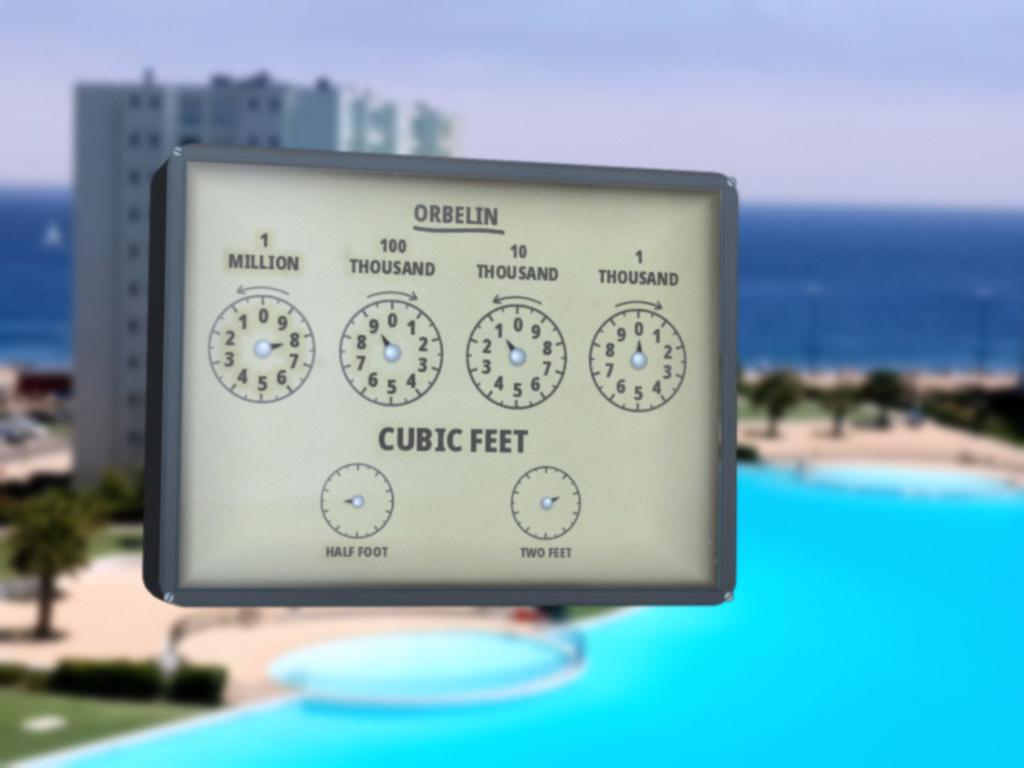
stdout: value=791000 unit=ft³
